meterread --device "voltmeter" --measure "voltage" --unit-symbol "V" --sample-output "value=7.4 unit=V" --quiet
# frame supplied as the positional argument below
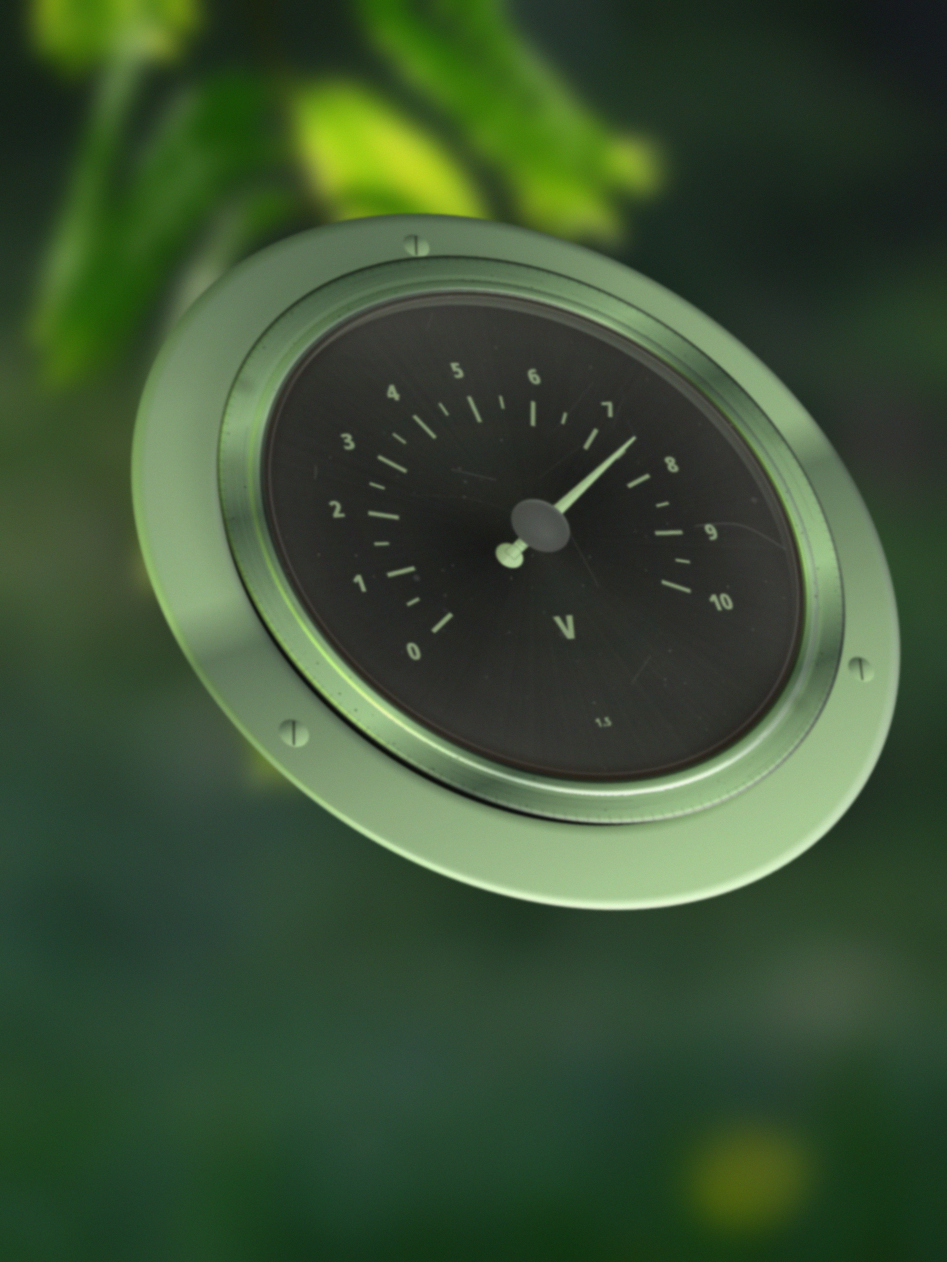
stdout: value=7.5 unit=V
